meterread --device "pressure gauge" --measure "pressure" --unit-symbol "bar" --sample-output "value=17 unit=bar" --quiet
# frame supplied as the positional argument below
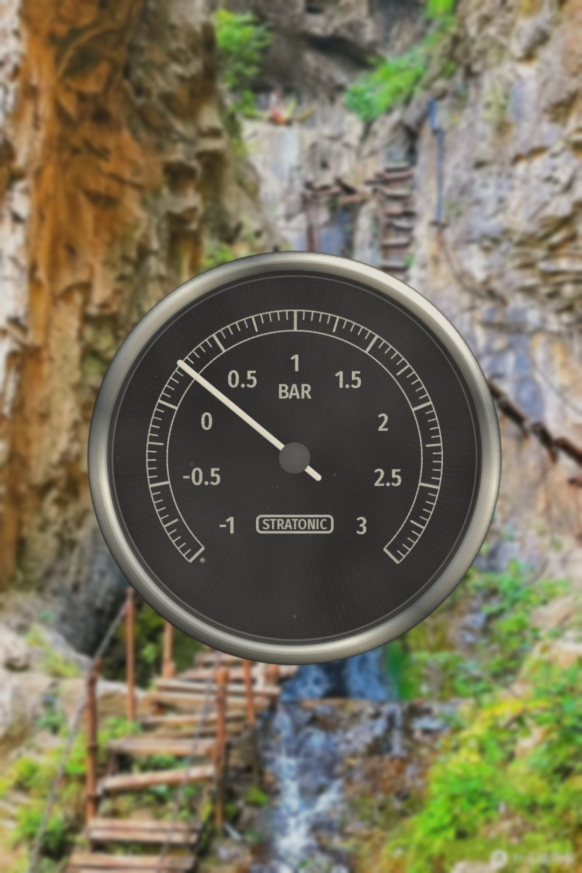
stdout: value=0.25 unit=bar
